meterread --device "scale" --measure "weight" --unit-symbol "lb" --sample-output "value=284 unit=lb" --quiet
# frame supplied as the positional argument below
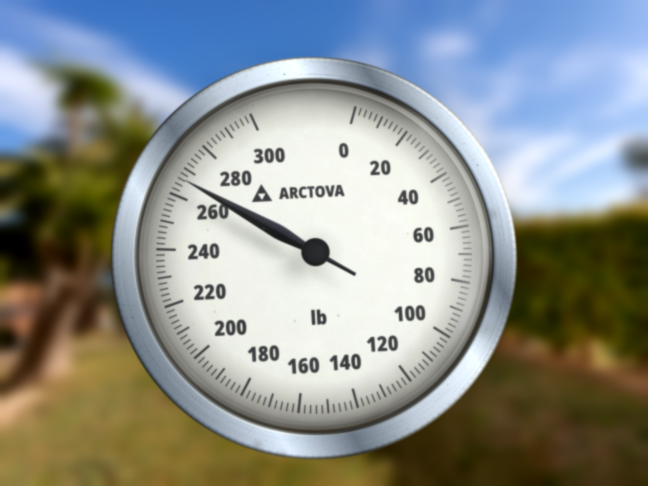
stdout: value=266 unit=lb
